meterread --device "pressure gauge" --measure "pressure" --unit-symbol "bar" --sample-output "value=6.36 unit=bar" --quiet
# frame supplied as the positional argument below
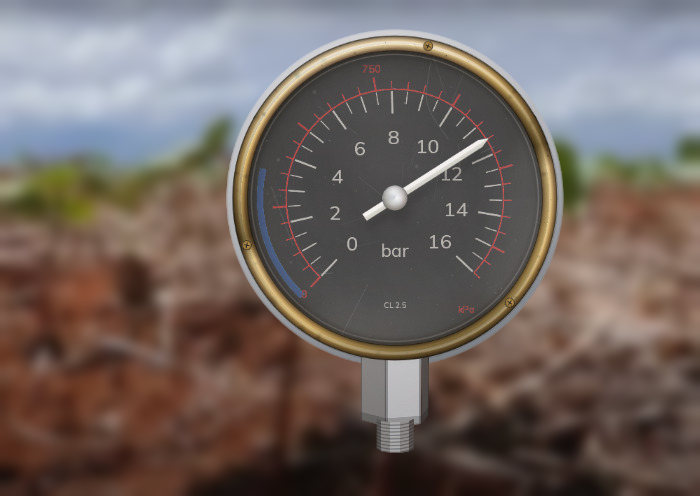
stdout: value=11.5 unit=bar
